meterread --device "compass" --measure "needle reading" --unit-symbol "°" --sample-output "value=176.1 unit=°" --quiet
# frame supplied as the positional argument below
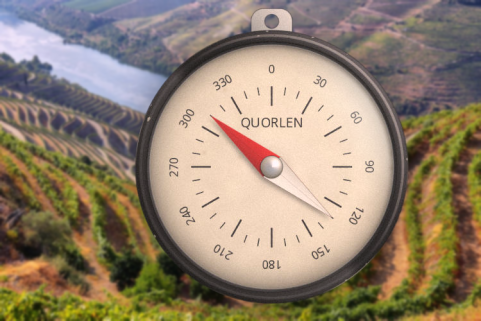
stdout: value=310 unit=°
